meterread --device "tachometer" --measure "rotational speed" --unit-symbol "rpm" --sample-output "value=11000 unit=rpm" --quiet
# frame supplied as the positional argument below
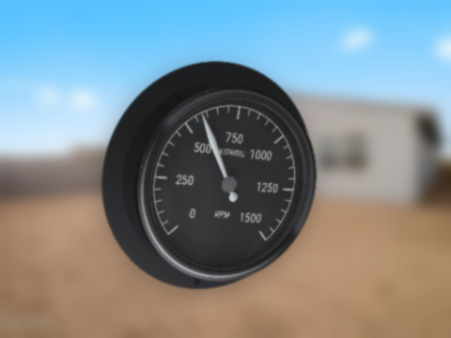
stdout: value=575 unit=rpm
